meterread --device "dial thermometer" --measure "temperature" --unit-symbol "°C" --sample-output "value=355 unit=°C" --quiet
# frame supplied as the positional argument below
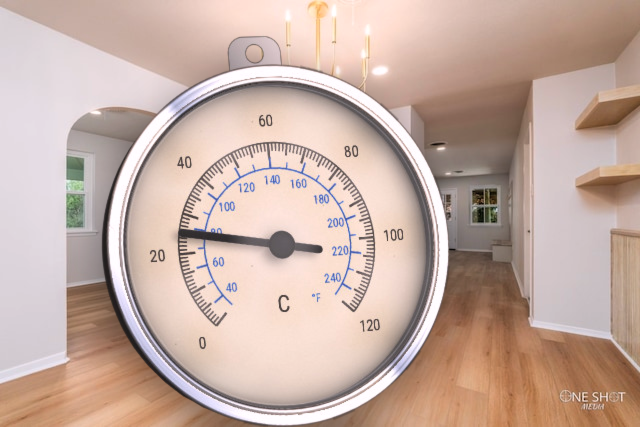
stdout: value=25 unit=°C
